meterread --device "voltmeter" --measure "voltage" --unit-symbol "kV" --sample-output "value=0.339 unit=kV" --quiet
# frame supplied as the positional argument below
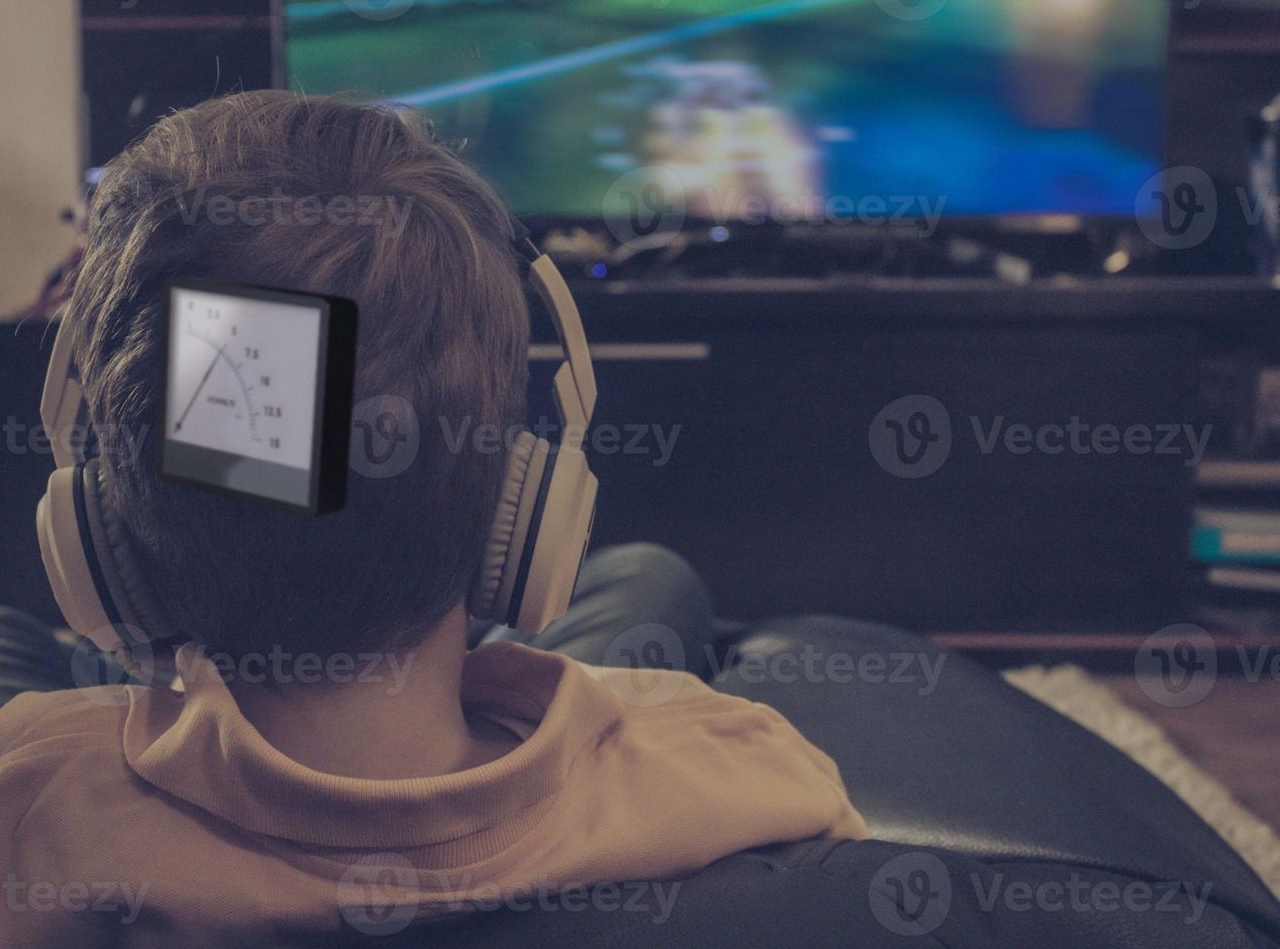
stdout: value=5 unit=kV
